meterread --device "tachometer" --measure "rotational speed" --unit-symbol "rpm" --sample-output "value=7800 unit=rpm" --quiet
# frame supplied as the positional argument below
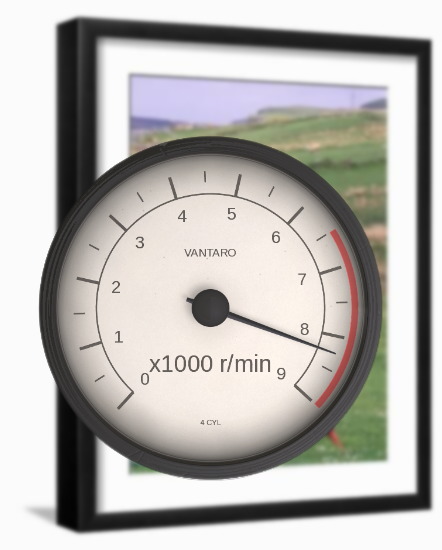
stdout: value=8250 unit=rpm
